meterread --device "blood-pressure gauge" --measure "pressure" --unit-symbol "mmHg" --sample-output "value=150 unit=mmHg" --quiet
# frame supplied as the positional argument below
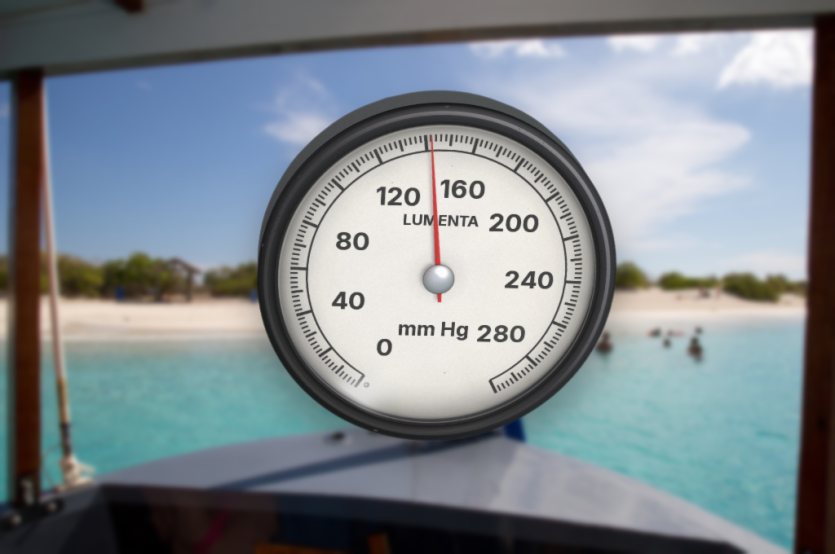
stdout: value=142 unit=mmHg
